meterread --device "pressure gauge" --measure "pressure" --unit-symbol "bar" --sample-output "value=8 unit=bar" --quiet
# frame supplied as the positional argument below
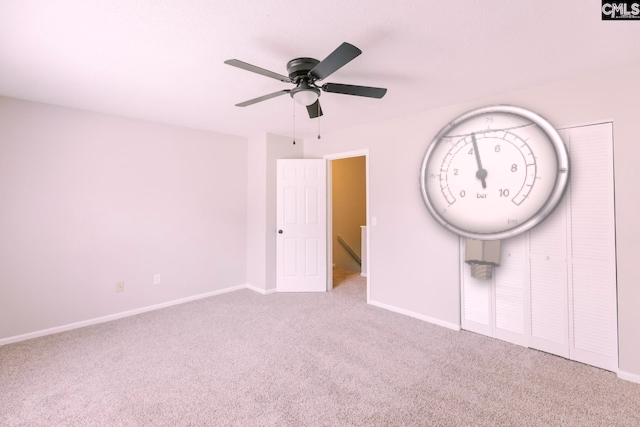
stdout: value=4.5 unit=bar
